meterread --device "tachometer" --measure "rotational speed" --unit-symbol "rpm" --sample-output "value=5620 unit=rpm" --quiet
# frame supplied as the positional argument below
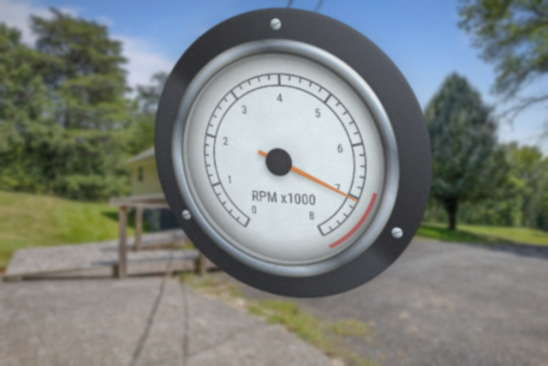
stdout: value=7000 unit=rpm
